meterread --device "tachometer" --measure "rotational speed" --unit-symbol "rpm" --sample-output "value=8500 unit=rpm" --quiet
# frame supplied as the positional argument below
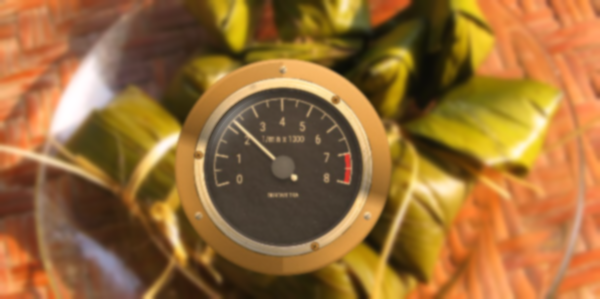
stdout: value=2250 unit=rpm
